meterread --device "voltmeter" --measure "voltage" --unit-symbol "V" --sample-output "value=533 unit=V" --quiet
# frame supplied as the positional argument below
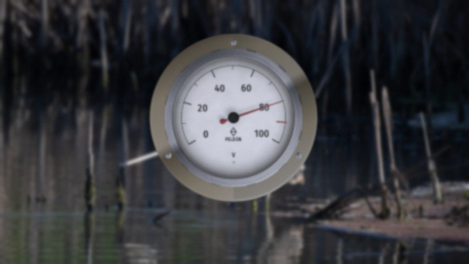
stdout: value=80 unit=V
